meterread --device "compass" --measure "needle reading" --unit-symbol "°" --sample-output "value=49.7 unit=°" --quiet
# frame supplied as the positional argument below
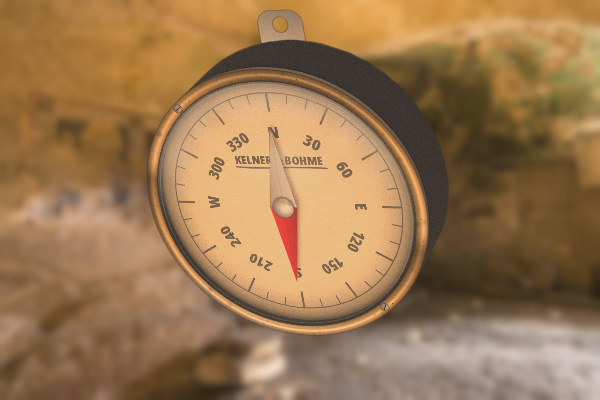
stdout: value=180 unit=°
